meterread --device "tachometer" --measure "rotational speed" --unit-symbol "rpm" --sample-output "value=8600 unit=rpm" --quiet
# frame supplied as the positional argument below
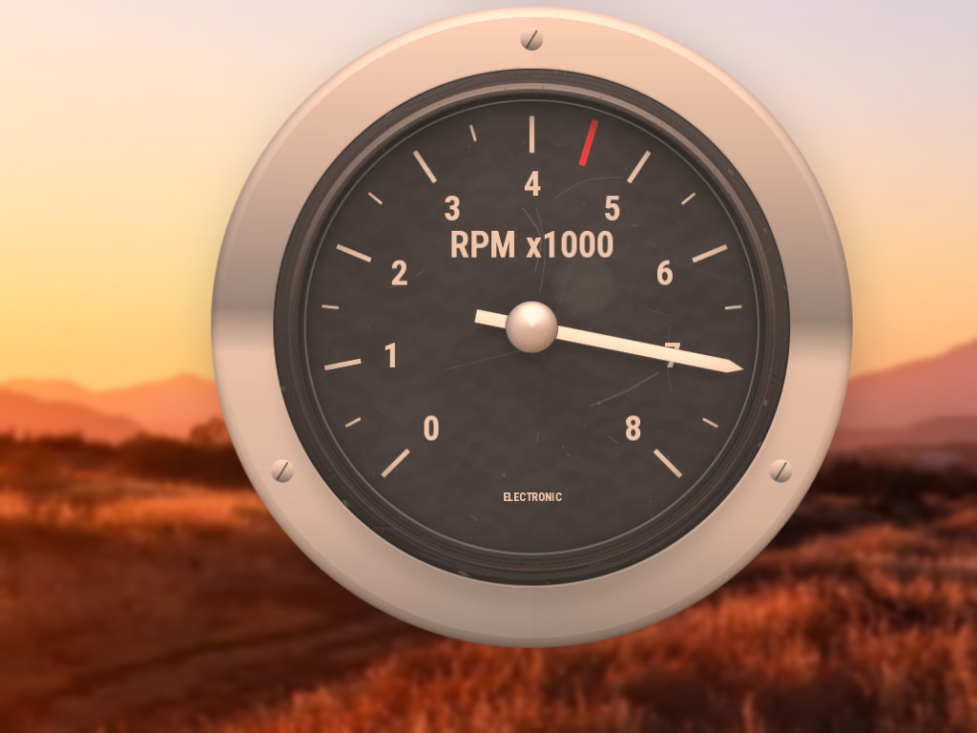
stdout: value=7000 unit=rpm
